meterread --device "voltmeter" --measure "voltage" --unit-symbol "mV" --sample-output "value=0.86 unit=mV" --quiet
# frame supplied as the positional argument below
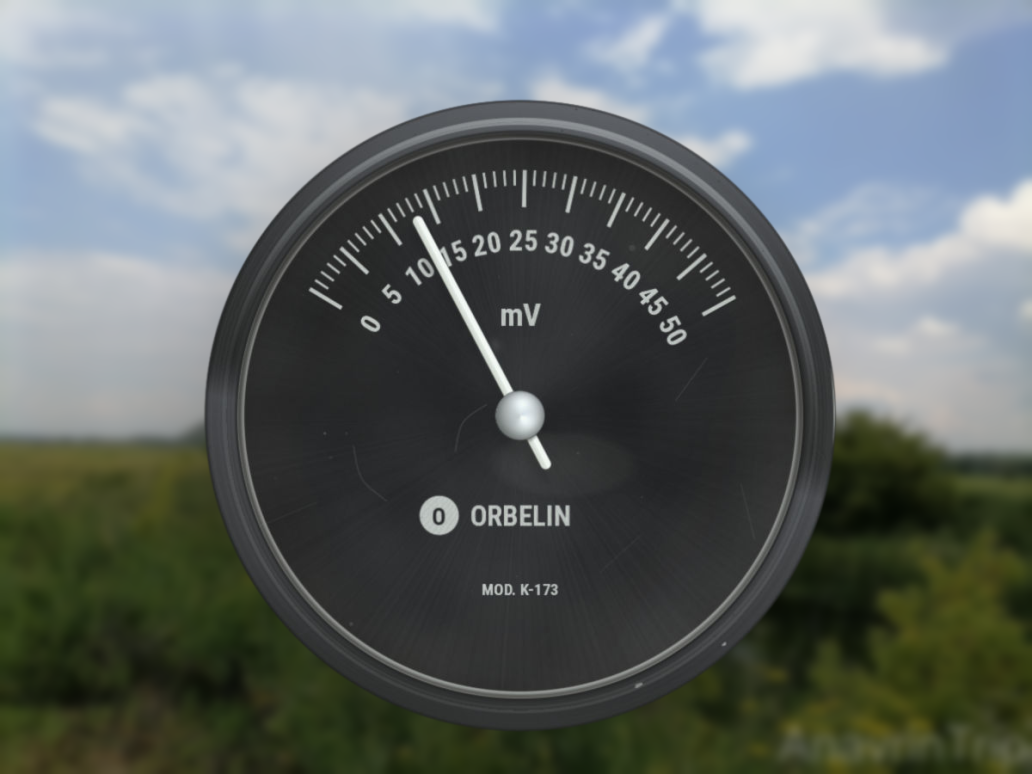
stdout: value=13 unit=mV
